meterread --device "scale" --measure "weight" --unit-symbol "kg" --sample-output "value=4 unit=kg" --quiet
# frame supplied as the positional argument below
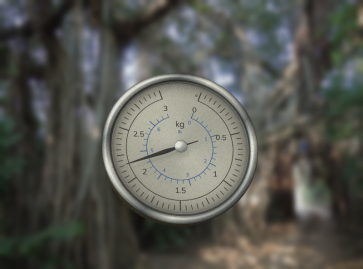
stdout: value=2.15 unit=kg
